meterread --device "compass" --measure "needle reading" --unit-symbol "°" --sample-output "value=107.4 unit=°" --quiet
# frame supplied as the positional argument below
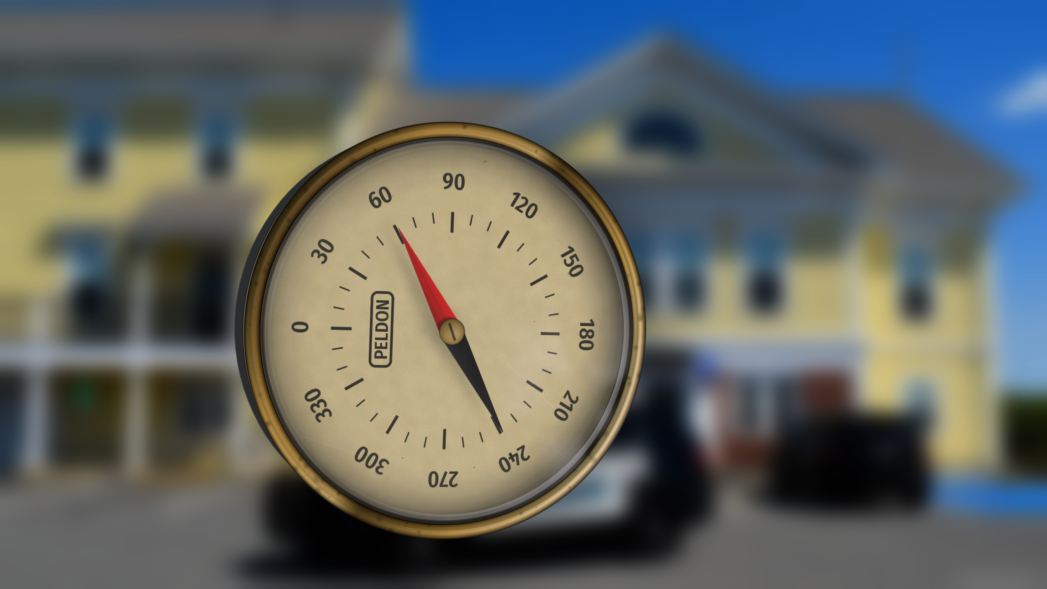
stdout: value=60 unit=°
